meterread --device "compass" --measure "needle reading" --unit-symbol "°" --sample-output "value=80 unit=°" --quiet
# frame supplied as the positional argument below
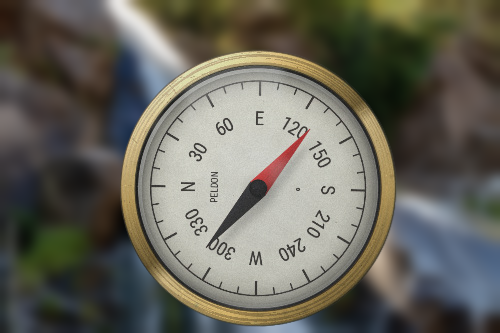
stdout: value=130 unit=°
